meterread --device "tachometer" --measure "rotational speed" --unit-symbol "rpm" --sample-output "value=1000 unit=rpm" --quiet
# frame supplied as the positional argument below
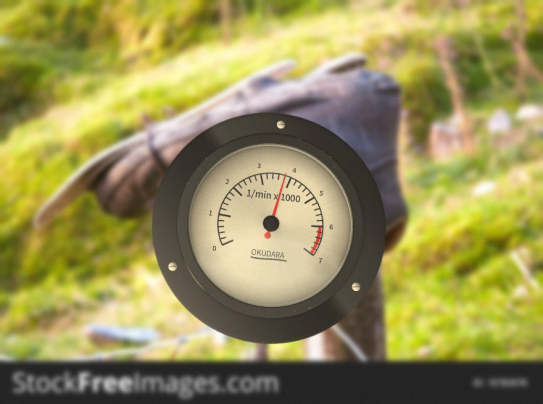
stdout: value=3800 unit=rpm
